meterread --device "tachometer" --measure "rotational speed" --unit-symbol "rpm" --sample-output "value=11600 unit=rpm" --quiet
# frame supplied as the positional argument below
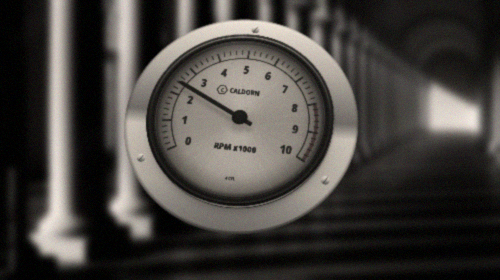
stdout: value=2400 unit=rpm
